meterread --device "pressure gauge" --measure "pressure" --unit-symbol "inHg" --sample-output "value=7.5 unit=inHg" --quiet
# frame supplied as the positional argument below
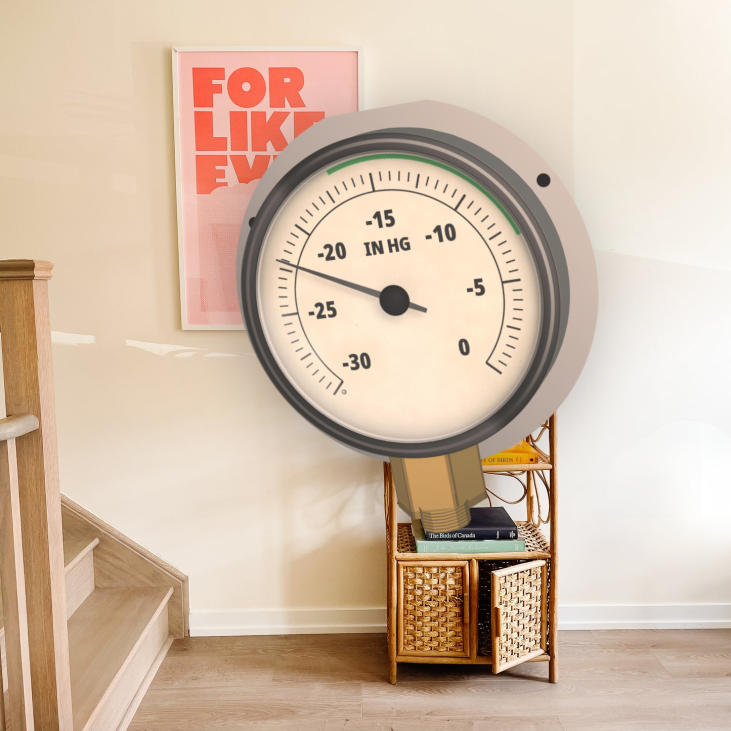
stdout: value=-22 unit=inHg
